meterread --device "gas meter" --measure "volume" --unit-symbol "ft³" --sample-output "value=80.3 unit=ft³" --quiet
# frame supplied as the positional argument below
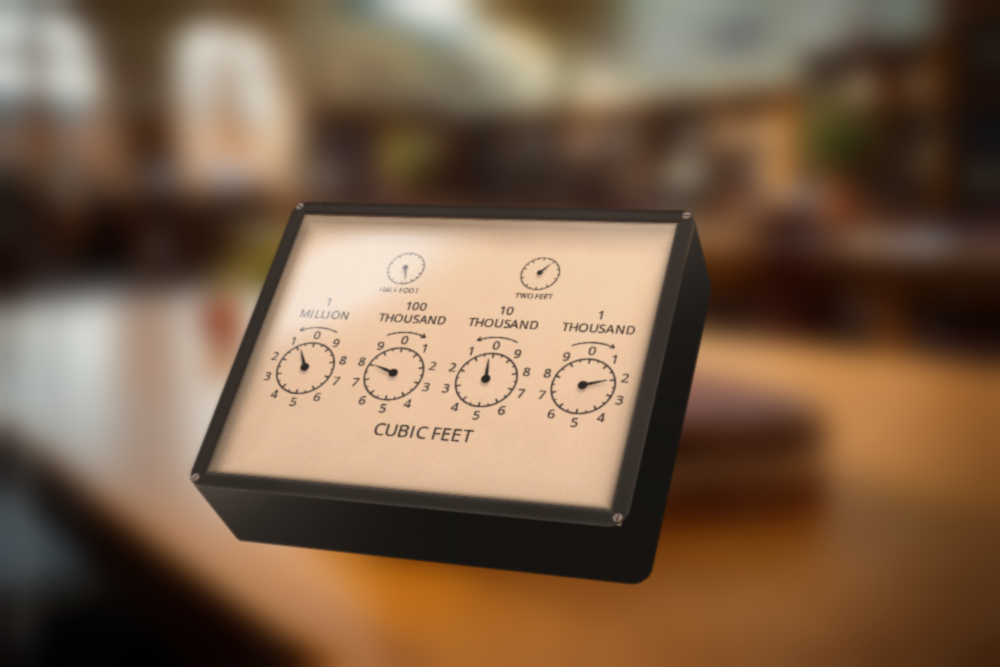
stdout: value=80200 unit=ft³
